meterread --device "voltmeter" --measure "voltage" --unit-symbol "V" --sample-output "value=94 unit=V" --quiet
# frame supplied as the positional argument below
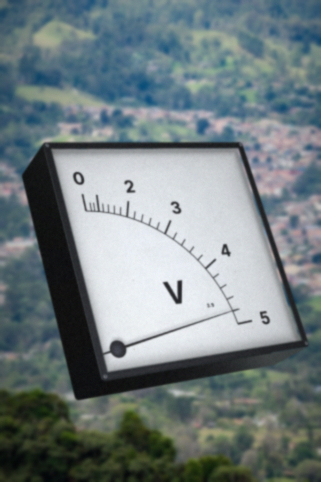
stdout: value=4.8 unit=V
